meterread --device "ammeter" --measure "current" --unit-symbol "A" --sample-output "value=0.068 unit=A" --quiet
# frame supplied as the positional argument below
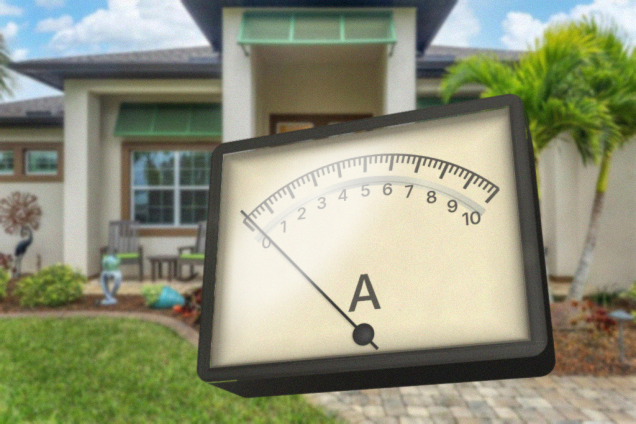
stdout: value=0.2 unit=A
